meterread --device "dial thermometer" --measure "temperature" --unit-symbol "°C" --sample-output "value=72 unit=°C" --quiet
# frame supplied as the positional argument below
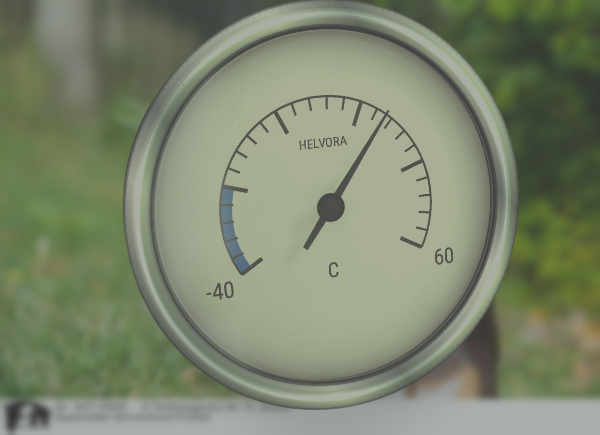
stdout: value=26 unit=°C
